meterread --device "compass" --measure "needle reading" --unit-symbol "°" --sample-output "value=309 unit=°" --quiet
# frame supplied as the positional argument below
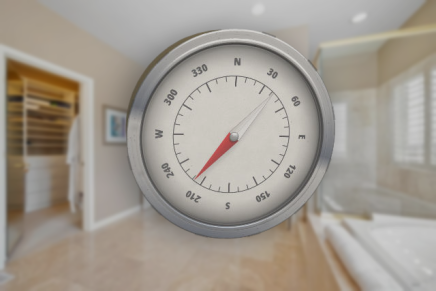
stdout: value=220 unit=°
